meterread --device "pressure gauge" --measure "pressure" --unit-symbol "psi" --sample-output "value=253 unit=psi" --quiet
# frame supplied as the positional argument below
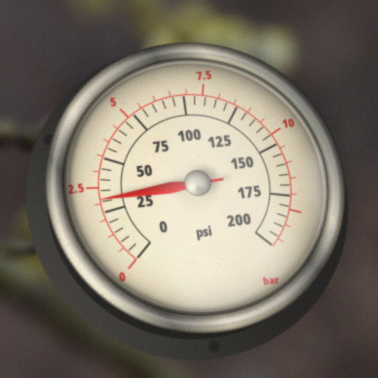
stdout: value=30 unit=psi
